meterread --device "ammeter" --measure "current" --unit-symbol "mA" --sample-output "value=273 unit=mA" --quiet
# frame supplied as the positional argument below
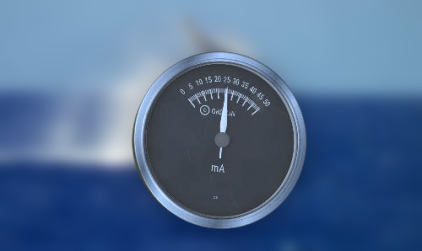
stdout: value=25 unit=mA
